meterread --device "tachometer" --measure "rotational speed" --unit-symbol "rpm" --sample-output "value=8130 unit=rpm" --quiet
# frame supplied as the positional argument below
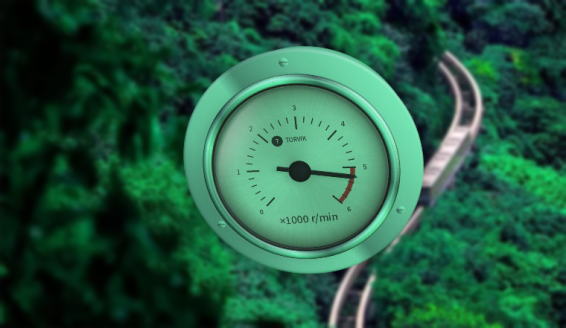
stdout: value=5200 unit=rpm
